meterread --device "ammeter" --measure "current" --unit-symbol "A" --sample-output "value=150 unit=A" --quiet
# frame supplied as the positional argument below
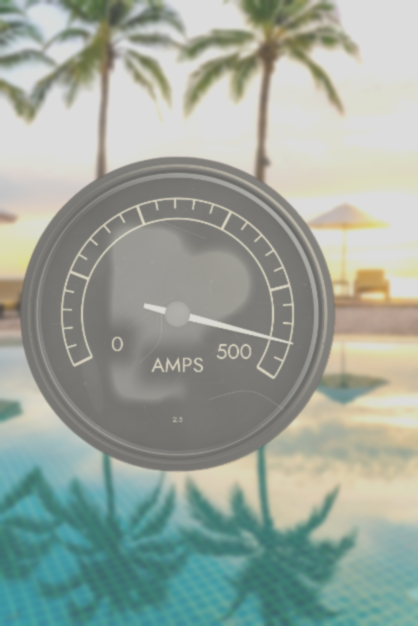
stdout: value=460 unit=A
